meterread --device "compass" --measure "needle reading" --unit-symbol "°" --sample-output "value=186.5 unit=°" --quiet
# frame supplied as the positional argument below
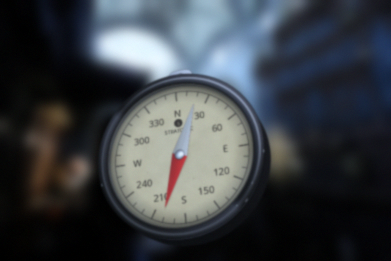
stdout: value=200 unit=°
